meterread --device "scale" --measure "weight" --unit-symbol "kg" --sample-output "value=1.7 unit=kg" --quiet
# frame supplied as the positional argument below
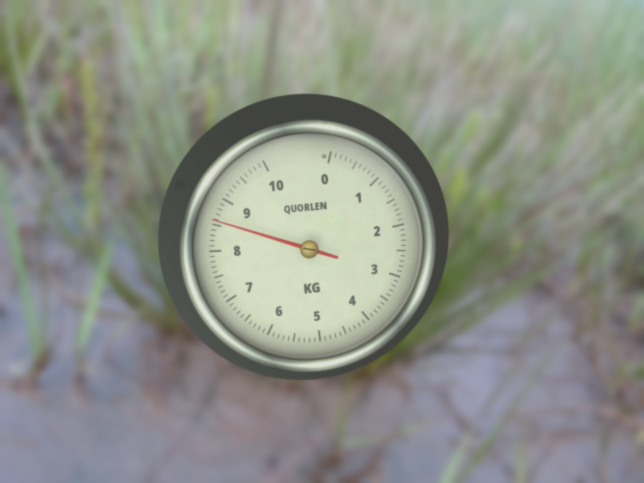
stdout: value=8.6 unit=kg
